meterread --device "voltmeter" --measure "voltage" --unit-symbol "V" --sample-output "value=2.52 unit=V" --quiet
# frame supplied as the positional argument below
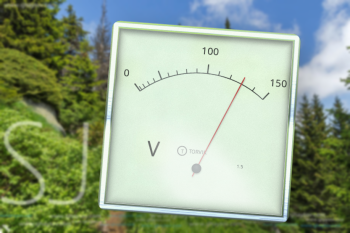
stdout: value=130 unit=V
